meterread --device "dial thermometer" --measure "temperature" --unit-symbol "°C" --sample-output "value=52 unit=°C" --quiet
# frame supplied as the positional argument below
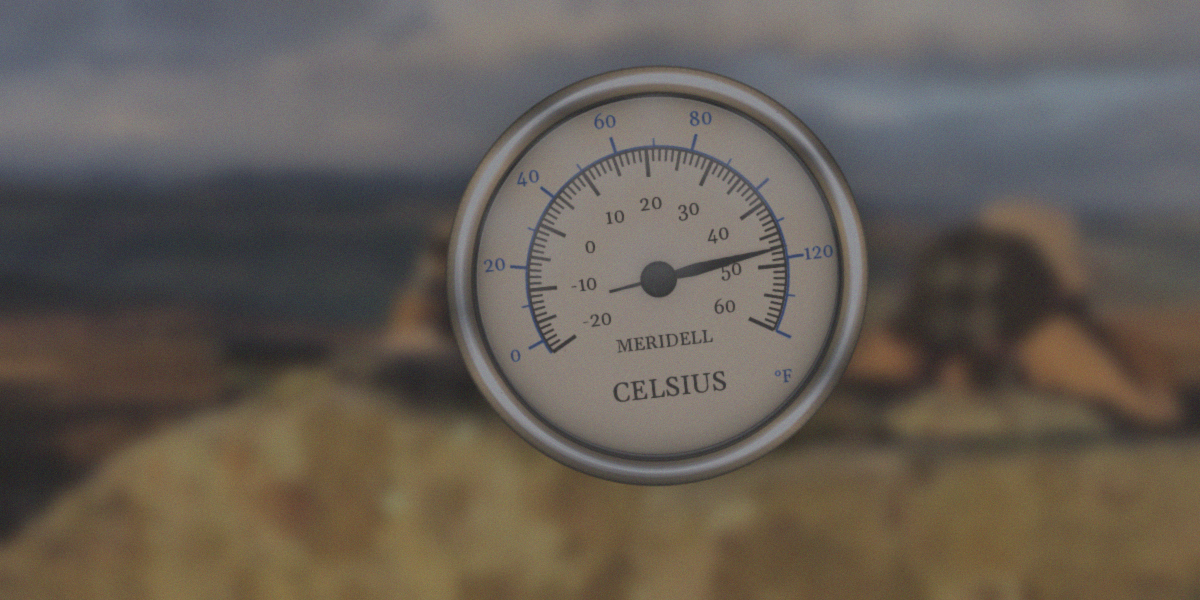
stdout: value=47 unit=°C
